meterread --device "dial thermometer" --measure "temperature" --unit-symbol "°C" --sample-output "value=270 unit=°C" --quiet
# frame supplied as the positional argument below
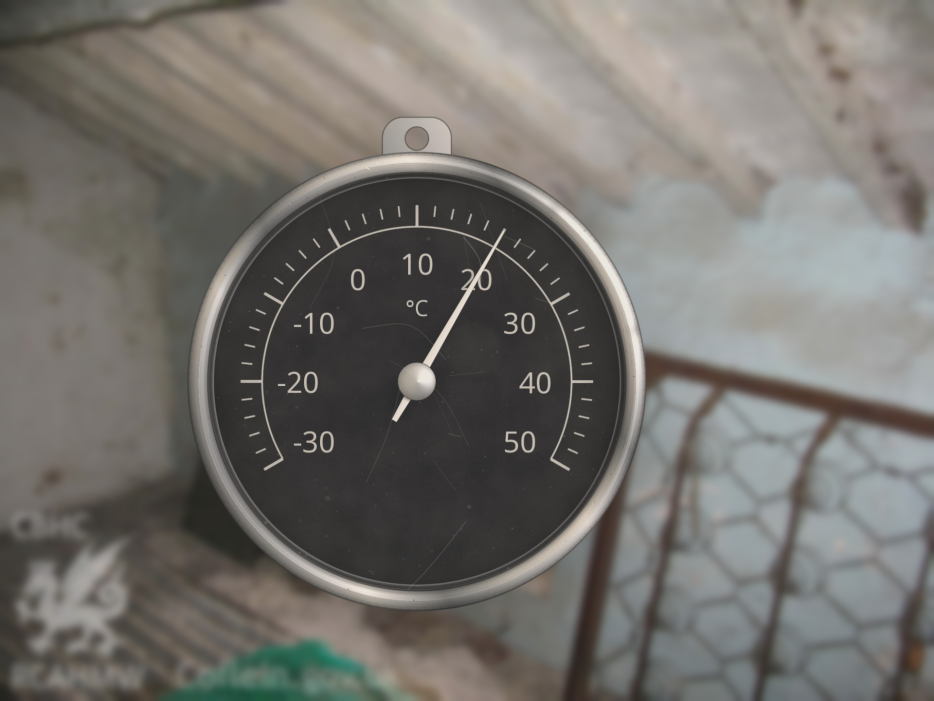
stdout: value=20 unit=°C
